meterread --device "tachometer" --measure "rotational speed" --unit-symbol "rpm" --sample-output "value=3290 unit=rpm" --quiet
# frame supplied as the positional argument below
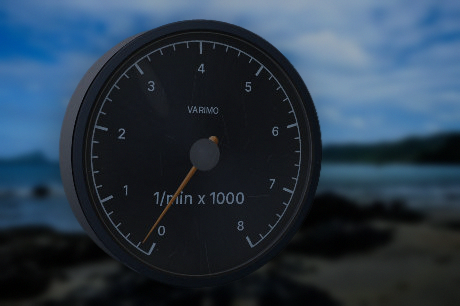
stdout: value=200 unit=rpm
